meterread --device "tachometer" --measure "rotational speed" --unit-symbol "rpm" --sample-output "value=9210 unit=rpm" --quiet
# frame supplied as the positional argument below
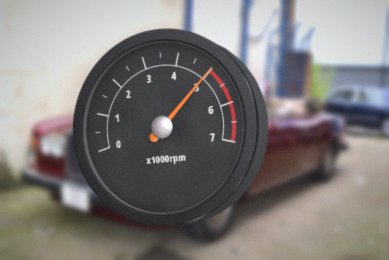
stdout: value=5000 unit=rpm
